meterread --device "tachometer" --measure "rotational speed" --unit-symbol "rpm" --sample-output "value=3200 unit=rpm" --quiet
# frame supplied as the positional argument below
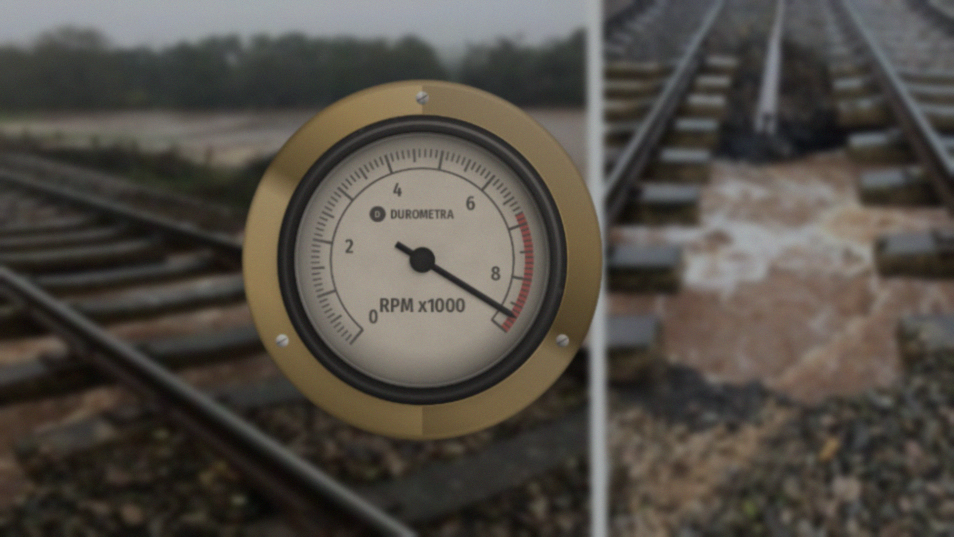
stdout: value=8700 unit=rpm
